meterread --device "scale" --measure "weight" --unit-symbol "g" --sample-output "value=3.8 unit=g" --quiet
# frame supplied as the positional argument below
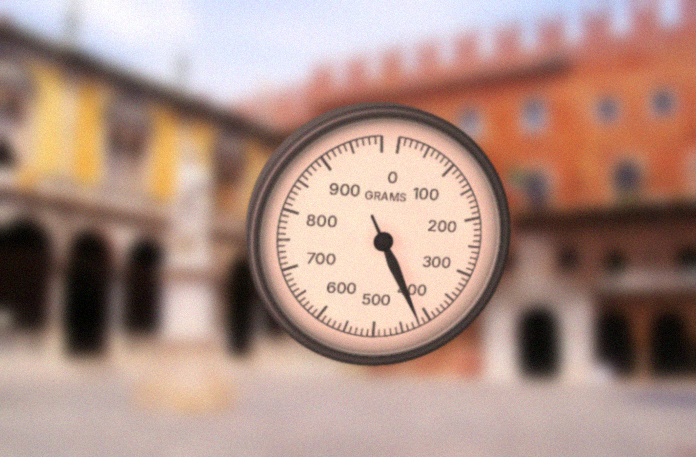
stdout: value=420 unit=g
